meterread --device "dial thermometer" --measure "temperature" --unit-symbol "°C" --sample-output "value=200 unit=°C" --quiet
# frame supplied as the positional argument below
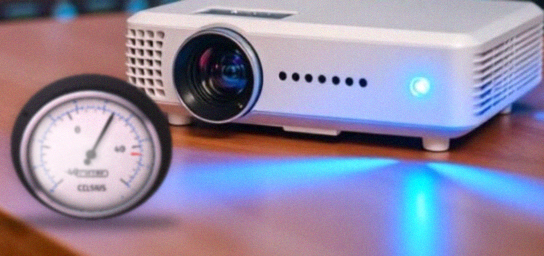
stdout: value=20 unit=°C
